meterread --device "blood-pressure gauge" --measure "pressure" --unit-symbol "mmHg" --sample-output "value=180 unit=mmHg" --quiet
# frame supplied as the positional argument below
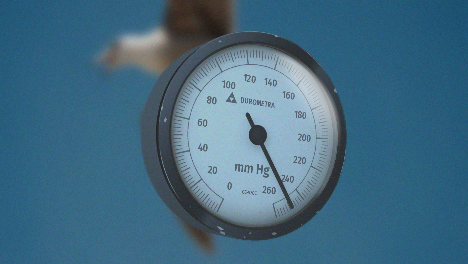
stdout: value=250 unit=mmHg
